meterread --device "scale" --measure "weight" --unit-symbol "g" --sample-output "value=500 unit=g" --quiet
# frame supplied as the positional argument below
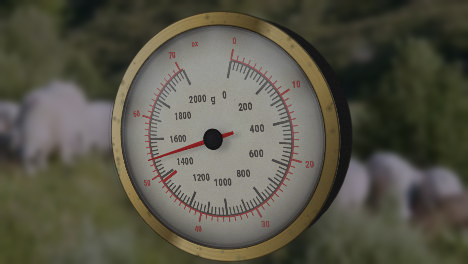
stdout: value=1500 unit=g
